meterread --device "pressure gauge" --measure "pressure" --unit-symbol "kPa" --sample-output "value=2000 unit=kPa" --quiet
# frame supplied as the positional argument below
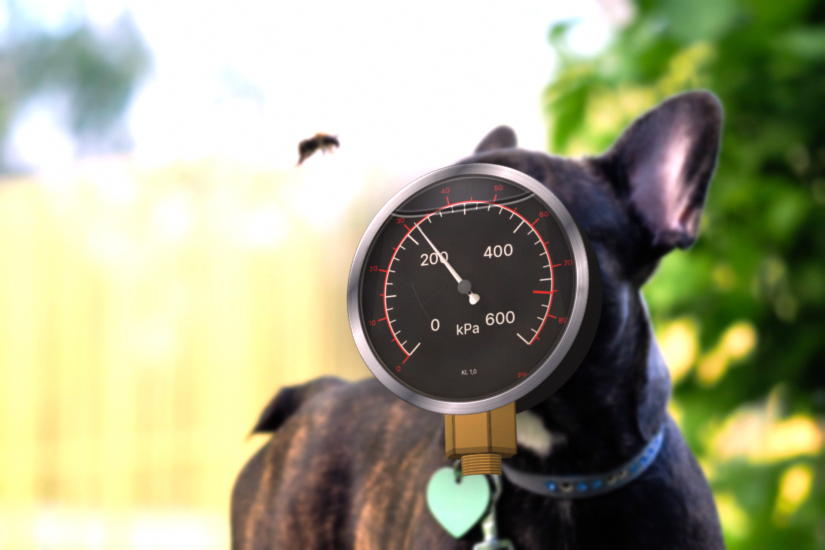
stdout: value=220 unit=kPa
